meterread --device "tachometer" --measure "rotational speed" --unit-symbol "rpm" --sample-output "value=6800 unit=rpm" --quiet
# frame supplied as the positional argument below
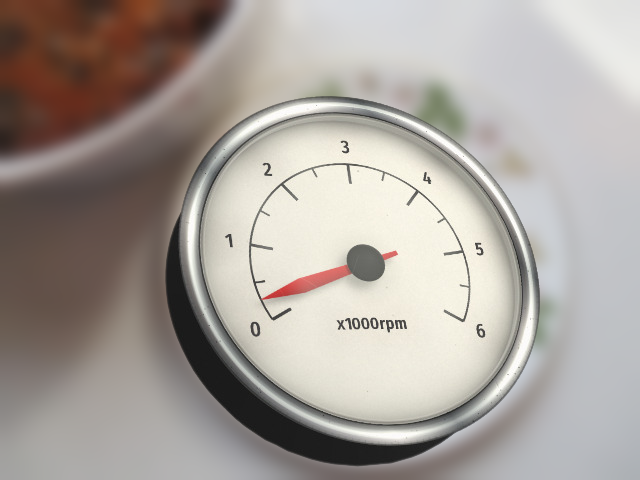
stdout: value=250 unit=rpm
